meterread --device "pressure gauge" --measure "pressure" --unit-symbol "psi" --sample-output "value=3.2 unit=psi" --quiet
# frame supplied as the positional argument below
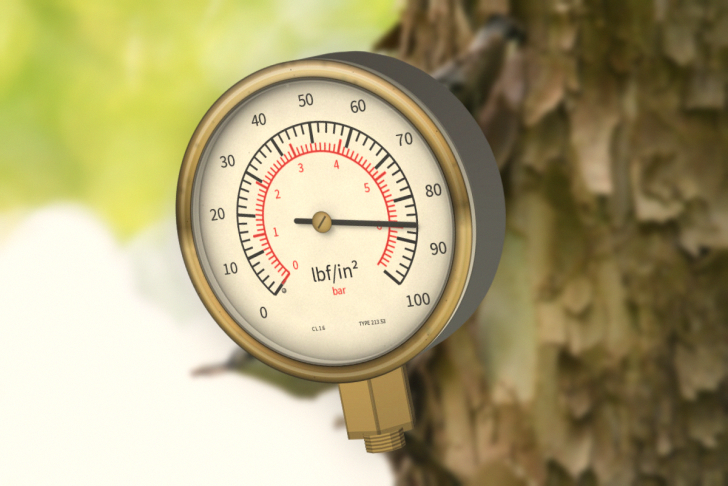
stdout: value=86 unit=psi
